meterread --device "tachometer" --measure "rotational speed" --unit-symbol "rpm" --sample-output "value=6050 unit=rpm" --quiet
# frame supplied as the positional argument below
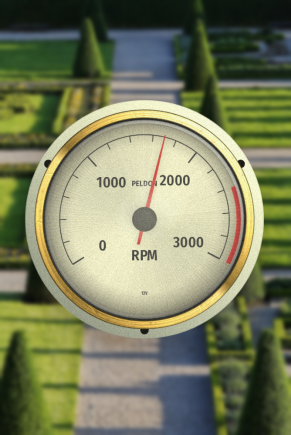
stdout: value=1700 unit=rpm
